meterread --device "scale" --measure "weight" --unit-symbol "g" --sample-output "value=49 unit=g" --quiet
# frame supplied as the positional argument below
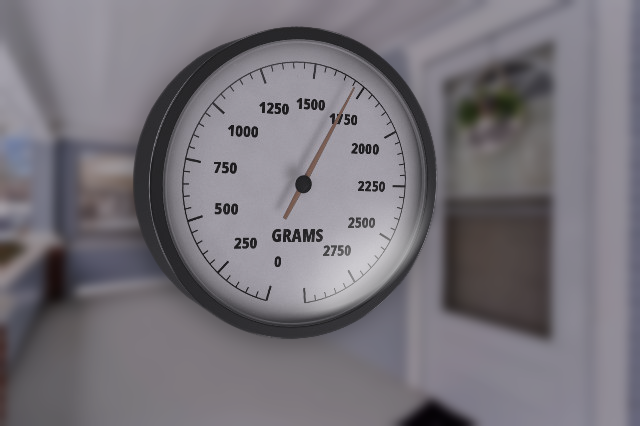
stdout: value=1700 unit=g
